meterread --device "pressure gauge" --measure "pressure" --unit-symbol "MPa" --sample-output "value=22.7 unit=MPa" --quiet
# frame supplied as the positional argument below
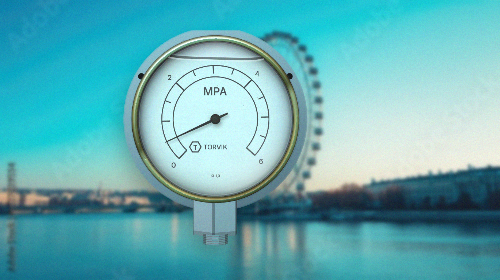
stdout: value=0.5 unit=MPa
